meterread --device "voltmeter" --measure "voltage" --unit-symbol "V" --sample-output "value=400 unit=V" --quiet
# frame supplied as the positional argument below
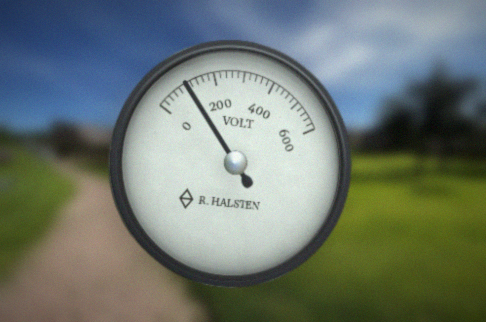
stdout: value=100 unit=V
